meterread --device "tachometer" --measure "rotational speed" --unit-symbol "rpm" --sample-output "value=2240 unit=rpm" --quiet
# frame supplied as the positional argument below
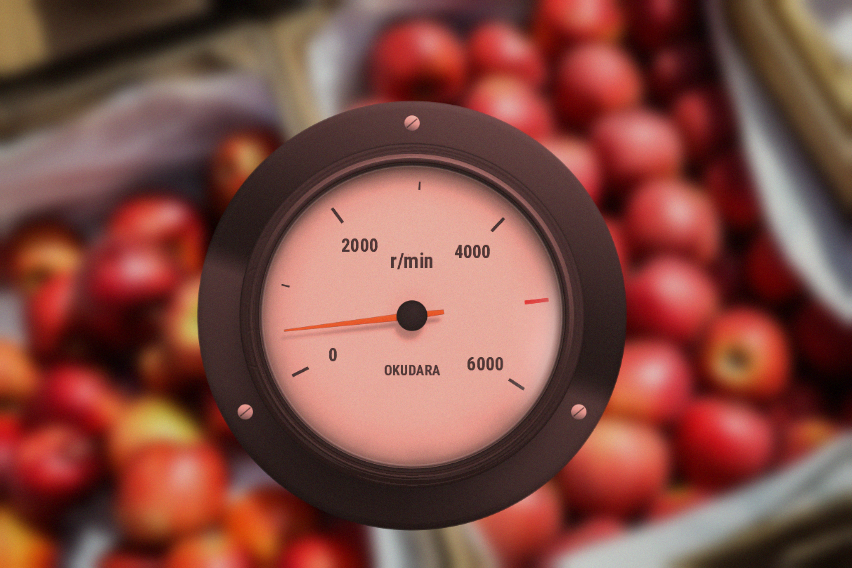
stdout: value=500 unit=rpm
